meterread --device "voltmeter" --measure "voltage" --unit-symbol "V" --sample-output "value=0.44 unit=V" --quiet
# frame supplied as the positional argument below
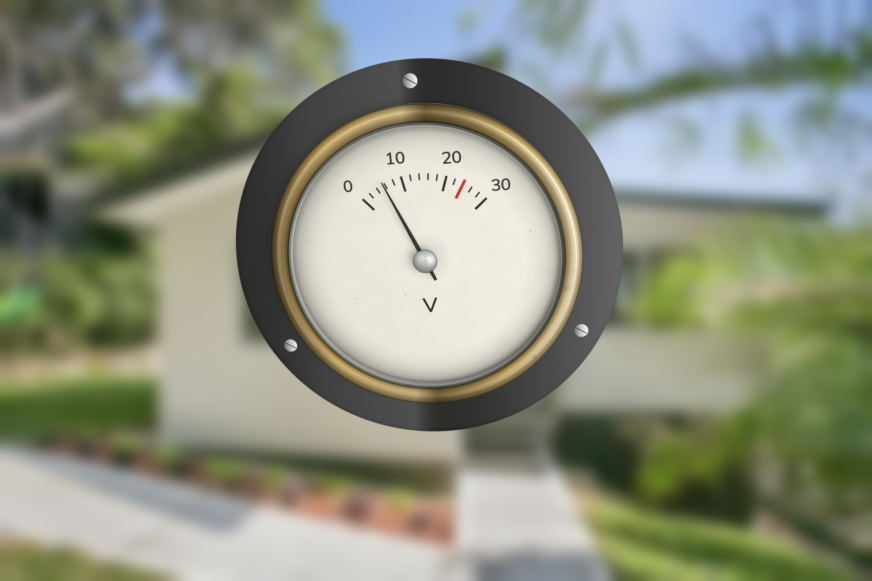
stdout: value=6 unit=V
